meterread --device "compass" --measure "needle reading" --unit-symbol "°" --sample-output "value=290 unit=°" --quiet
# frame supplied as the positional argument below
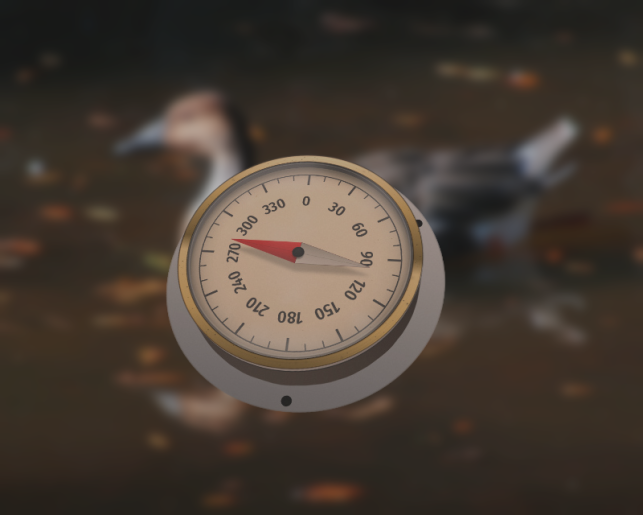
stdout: value=280 unit=°
